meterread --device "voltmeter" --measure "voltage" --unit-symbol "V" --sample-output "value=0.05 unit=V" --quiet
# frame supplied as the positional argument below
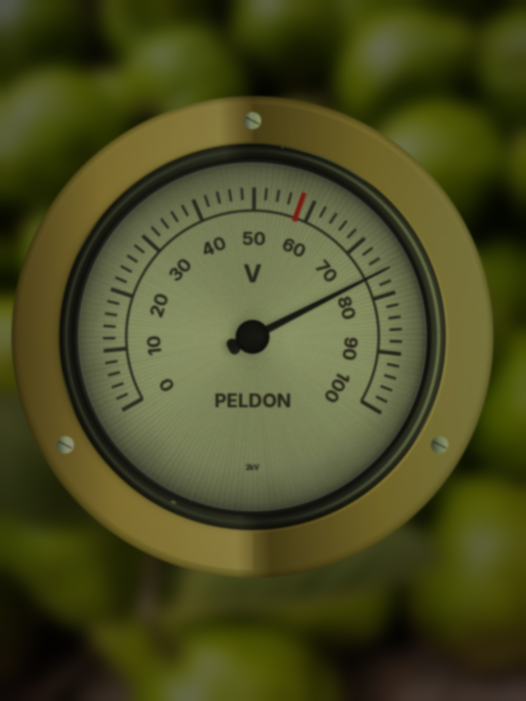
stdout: value=76 unit=V
